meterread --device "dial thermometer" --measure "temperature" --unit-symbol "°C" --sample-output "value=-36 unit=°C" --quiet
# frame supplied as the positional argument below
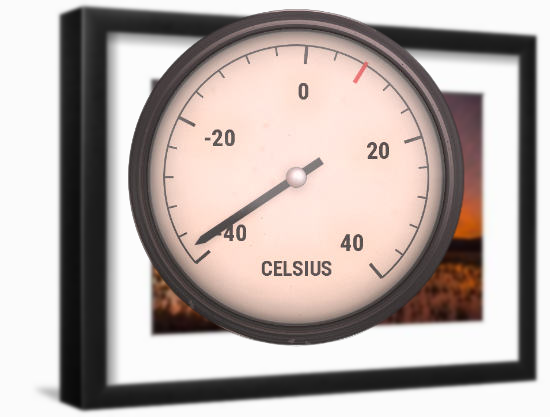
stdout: value=-38 unit=°C
